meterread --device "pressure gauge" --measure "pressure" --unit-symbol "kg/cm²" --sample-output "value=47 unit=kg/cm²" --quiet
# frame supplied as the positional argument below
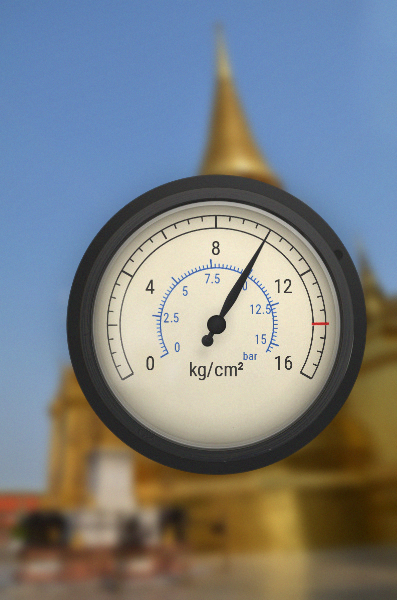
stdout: value=10 unit=kg/cm²
